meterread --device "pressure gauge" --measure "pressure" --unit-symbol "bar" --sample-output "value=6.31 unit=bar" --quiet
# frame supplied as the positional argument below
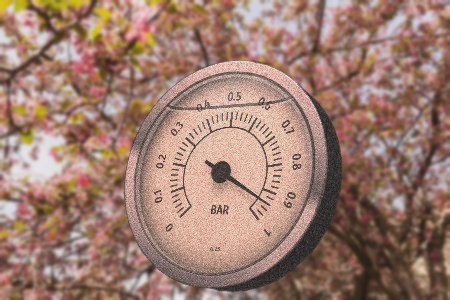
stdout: value=0.94 unit=bar
